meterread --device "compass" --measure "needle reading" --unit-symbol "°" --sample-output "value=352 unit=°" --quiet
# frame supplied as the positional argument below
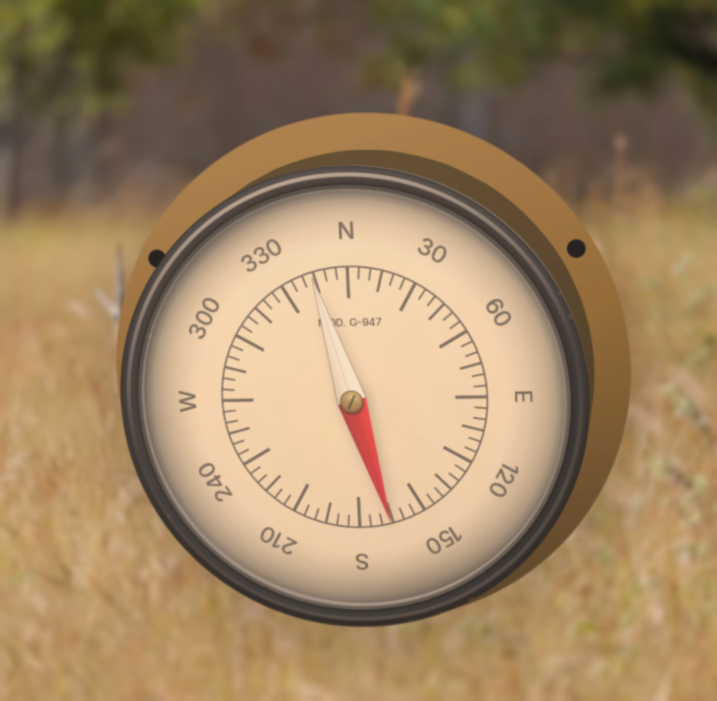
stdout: value=165 unit=°
